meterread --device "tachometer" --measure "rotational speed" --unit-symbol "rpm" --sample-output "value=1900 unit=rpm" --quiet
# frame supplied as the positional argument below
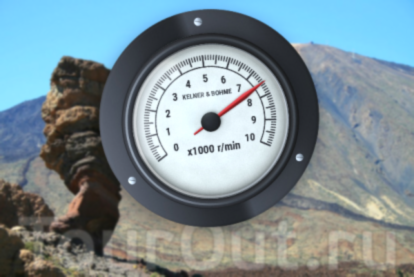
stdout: value=7500 unit=rpm
